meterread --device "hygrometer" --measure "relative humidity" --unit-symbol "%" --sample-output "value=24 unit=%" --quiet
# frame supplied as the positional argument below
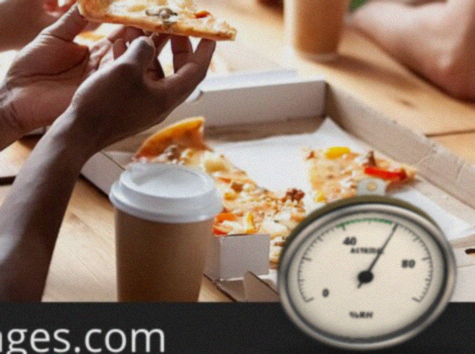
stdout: value=60 unit=%
